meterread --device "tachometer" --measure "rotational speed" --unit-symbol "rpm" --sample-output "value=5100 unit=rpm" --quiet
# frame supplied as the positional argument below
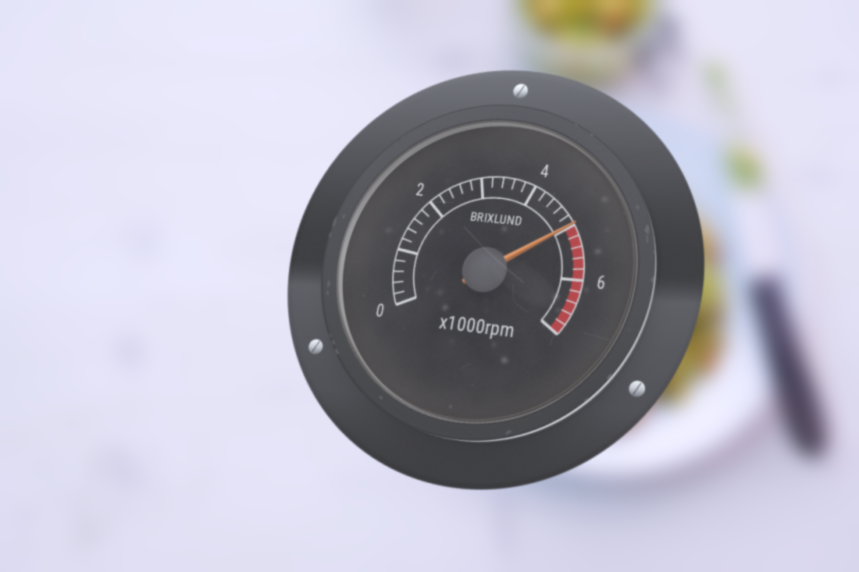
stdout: value=5000 unit=rpm
